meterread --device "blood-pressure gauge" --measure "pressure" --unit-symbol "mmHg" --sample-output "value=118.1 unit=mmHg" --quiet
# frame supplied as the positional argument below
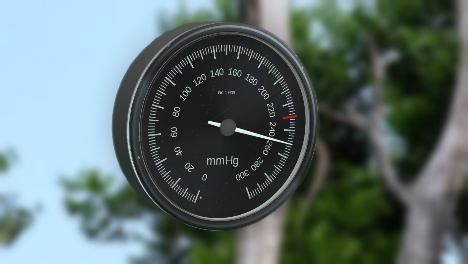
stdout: value=250 unit=mmHg
